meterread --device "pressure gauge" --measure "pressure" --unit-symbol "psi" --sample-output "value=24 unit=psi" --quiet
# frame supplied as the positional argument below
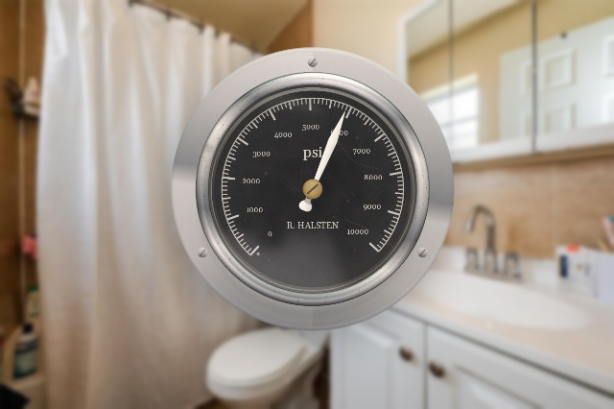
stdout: value=5900 unit=psi
